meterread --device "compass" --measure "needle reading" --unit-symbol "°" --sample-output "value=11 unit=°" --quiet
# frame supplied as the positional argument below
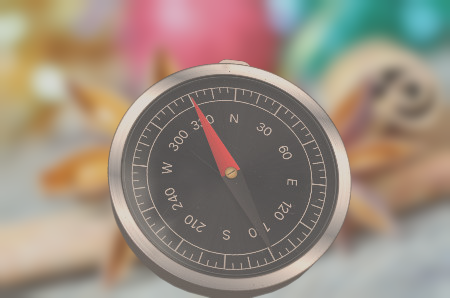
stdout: value=330 unit=°
